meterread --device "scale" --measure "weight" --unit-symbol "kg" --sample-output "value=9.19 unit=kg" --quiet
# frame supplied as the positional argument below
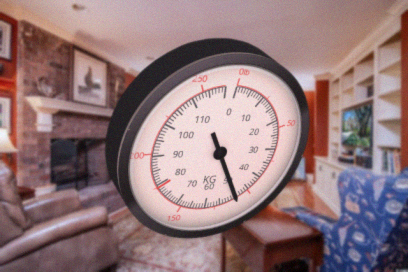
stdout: value=50 unit=kg
